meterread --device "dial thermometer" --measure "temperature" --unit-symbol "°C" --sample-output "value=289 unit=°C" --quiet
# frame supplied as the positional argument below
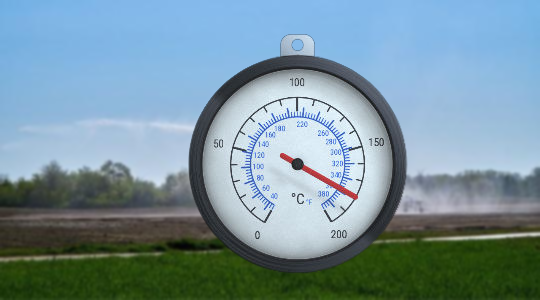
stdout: value=180 unit=°C
